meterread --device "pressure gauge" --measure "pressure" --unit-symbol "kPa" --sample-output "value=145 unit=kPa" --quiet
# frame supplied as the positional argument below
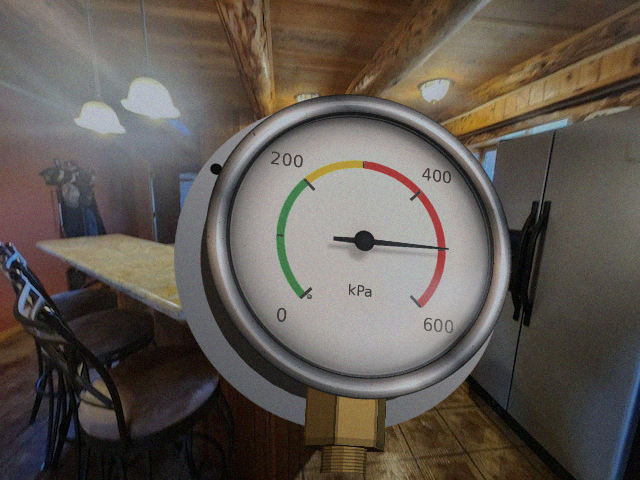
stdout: value=500 unit=kPa
